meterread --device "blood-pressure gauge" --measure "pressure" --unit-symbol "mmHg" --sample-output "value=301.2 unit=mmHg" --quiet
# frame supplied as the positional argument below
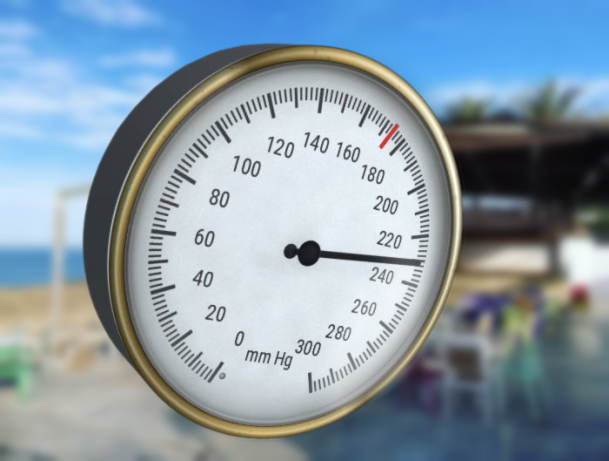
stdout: value=230 unit=mmHg
